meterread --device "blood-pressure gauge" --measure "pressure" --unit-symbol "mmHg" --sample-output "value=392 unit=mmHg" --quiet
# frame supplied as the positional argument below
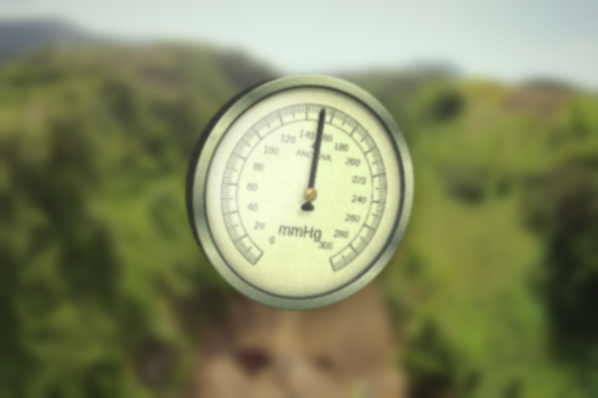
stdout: value=150 unit=mmHg
